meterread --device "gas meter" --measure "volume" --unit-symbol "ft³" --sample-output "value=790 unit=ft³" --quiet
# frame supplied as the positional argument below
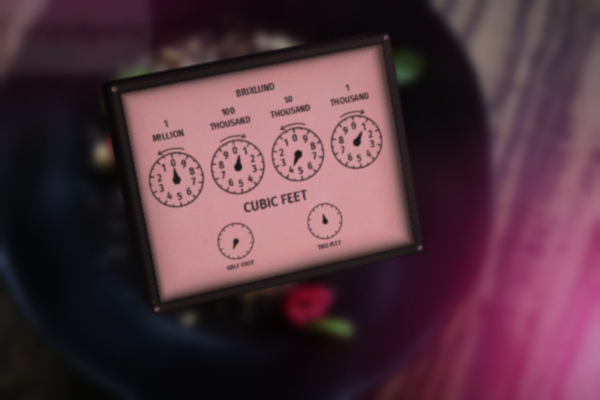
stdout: value=4100 unit=ft³
